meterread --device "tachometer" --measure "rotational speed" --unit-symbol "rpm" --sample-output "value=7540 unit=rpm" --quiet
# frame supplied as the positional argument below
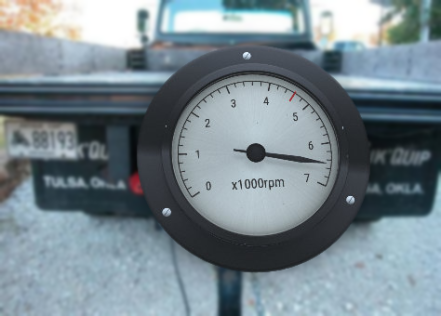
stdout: value=6500 unit=rpm
